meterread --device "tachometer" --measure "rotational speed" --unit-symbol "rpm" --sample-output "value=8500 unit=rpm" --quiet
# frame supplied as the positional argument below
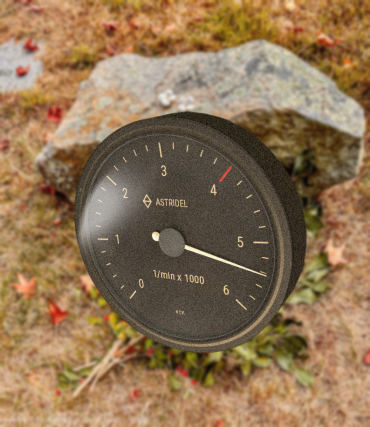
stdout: value=5400 unit=rpm
